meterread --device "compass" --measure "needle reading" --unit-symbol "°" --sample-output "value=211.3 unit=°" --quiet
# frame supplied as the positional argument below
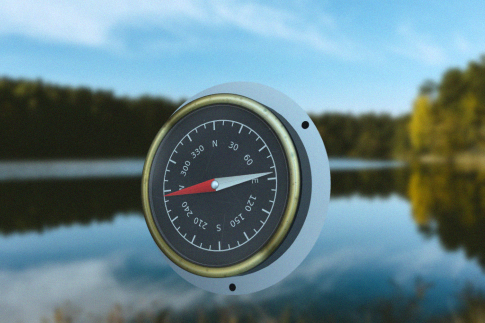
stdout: value=265 unit=°
